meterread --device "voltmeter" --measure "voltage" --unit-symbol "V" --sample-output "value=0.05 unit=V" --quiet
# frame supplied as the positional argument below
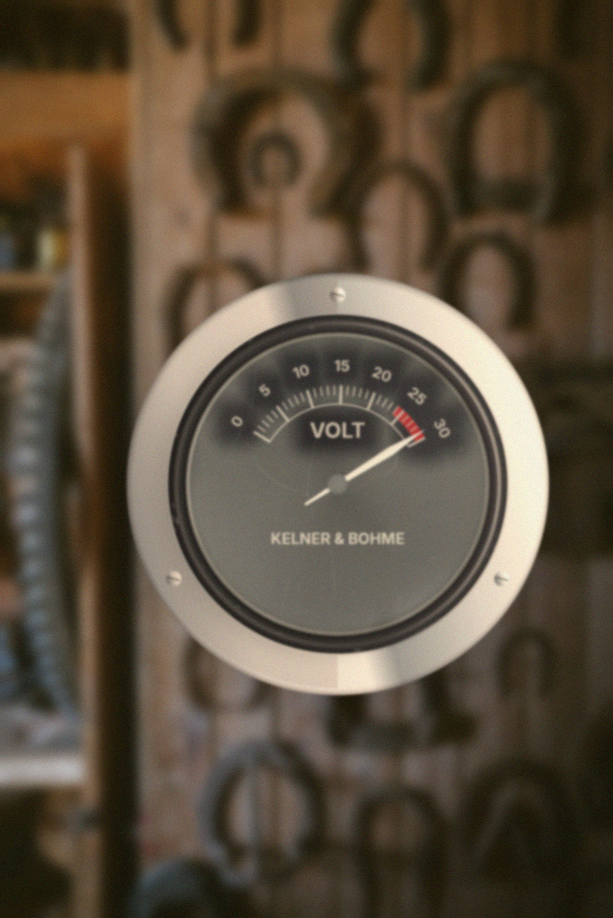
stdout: value=29 unit=V
